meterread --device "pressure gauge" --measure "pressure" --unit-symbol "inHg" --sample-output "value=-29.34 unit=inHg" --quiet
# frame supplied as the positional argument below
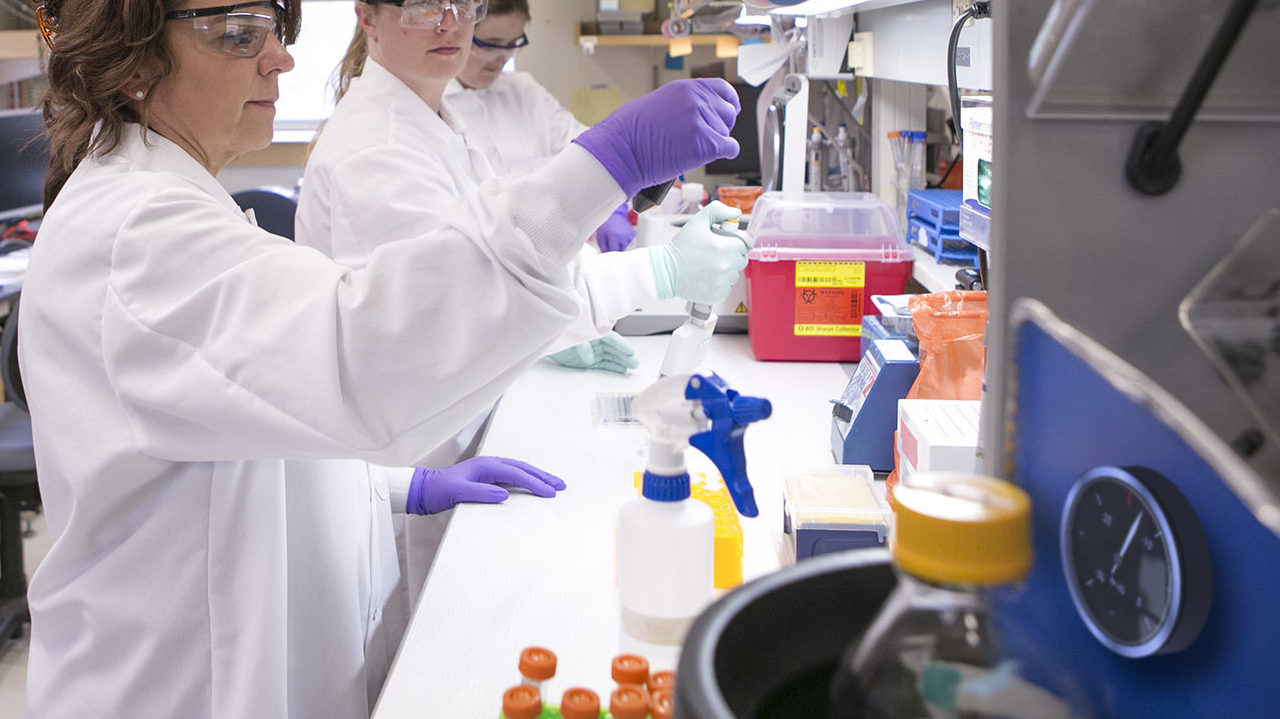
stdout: value=-12.5 unit=inHg
